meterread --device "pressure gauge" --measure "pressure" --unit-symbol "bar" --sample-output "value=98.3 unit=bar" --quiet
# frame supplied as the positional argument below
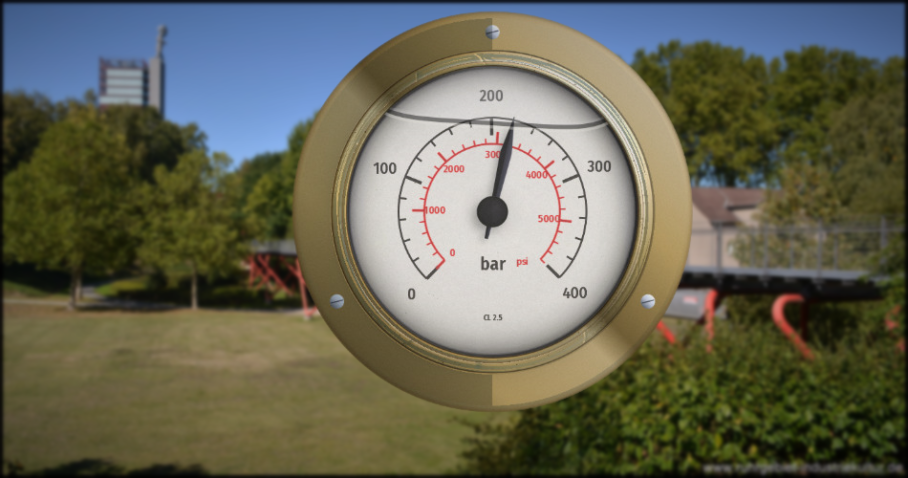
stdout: value=220 unit=bar
